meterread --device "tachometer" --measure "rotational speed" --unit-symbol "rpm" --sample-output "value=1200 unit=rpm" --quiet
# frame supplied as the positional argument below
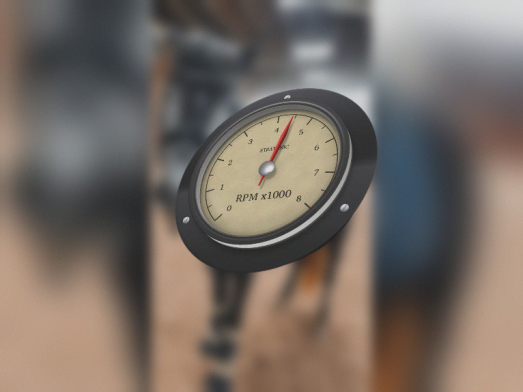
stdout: value=4500 unit=rpm
